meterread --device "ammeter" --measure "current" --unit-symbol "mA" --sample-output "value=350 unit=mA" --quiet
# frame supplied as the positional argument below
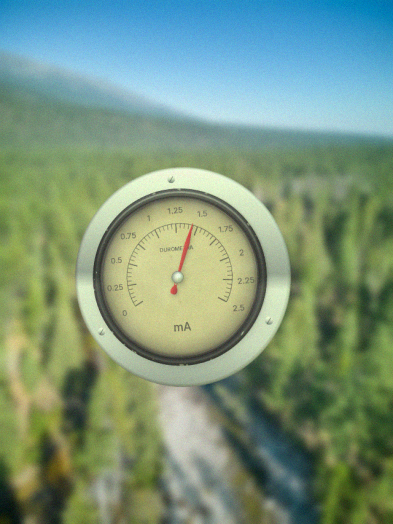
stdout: value=1.45 unit=mA
